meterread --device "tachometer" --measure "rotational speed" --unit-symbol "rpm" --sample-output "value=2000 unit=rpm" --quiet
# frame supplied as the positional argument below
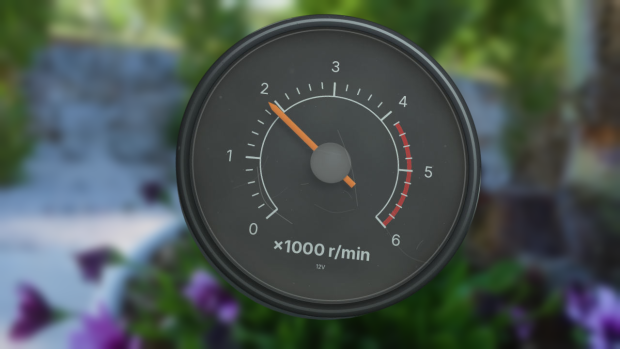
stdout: value=1900 unit=rpm
